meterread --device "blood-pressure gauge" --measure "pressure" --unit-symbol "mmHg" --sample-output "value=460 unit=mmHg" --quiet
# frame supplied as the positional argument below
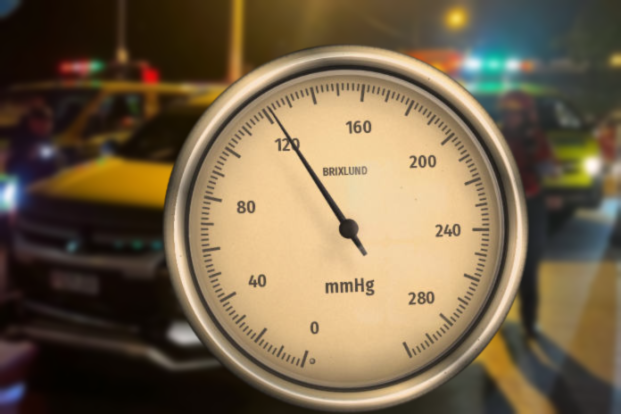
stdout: value=122 unit=mmHg
